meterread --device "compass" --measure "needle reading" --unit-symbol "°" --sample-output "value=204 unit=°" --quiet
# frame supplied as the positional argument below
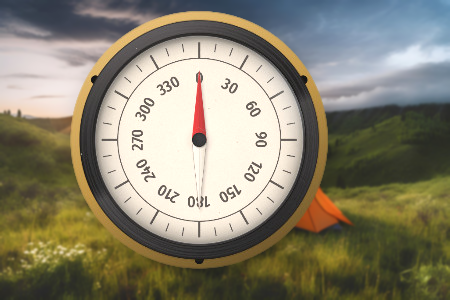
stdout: value=0 unit=°
